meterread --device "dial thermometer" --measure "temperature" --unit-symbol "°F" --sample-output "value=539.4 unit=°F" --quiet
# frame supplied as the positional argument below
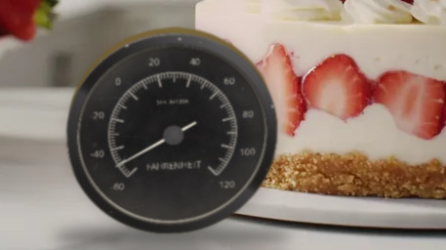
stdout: value=-50 unit=°F
